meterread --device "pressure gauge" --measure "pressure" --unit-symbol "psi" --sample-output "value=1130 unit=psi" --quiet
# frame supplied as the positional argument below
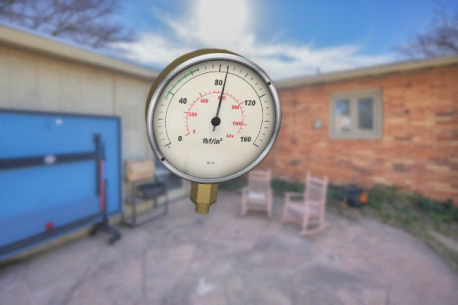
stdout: value=85 unit=psi
